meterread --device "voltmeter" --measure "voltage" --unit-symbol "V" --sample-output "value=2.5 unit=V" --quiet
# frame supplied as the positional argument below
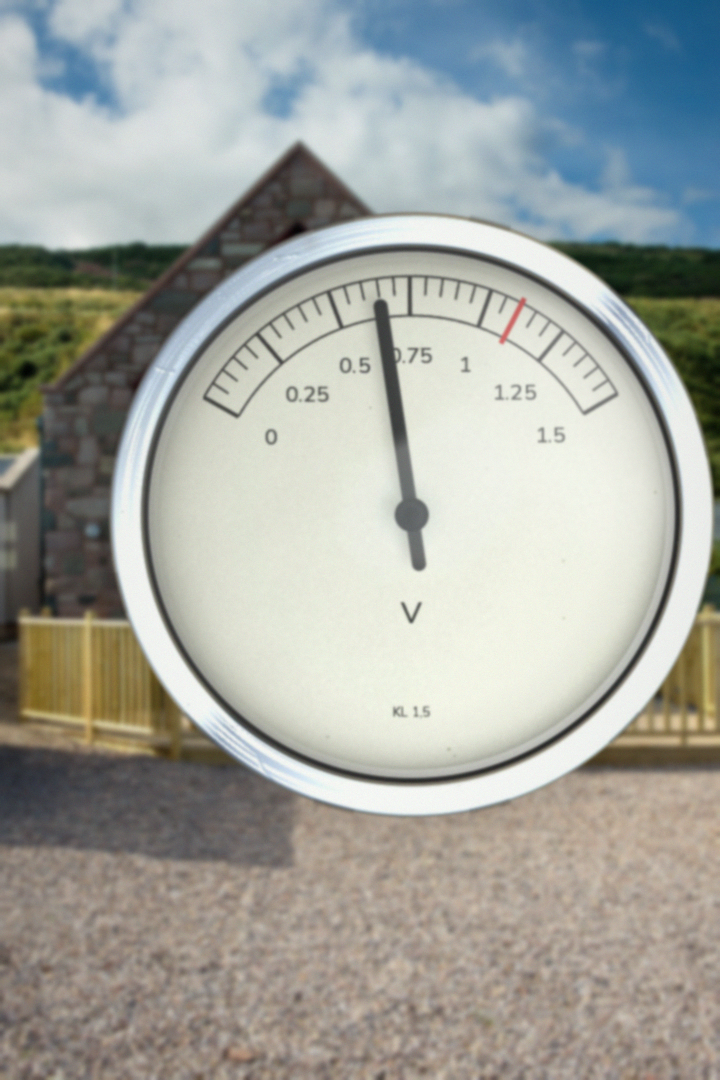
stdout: value=0.65 unit=V
